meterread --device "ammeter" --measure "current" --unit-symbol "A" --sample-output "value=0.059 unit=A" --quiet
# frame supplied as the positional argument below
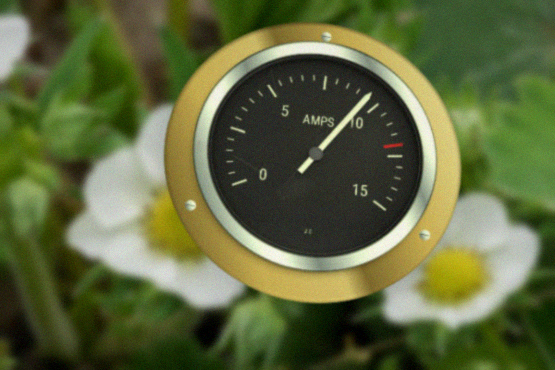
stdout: value=9.5 unit=A
